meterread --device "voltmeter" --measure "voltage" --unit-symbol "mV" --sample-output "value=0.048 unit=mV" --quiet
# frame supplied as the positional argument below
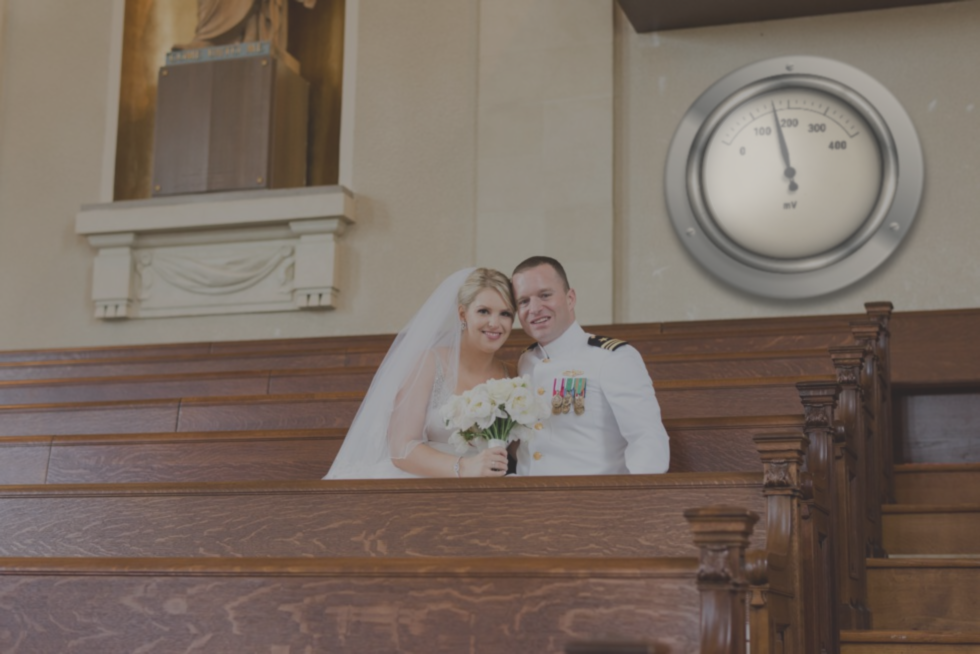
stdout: value=160 unit=mV
